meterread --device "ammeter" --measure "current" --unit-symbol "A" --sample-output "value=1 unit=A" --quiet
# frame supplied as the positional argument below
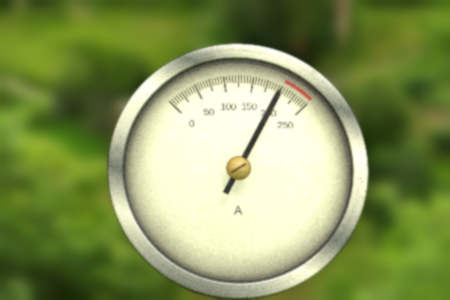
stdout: value=200 unit=A
